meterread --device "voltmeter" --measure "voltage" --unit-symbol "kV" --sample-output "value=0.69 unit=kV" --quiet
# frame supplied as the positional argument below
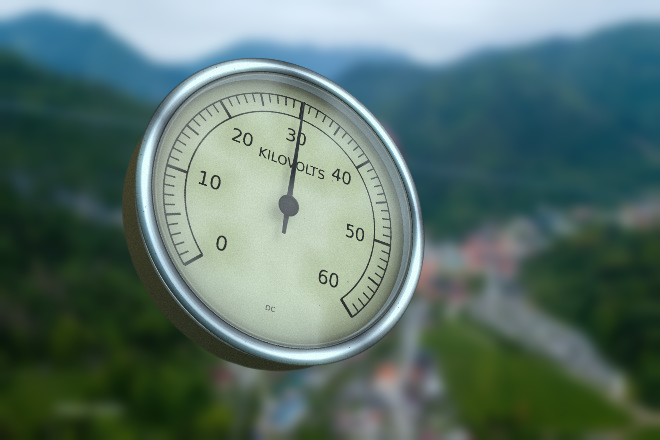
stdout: value=30 unit=kV
